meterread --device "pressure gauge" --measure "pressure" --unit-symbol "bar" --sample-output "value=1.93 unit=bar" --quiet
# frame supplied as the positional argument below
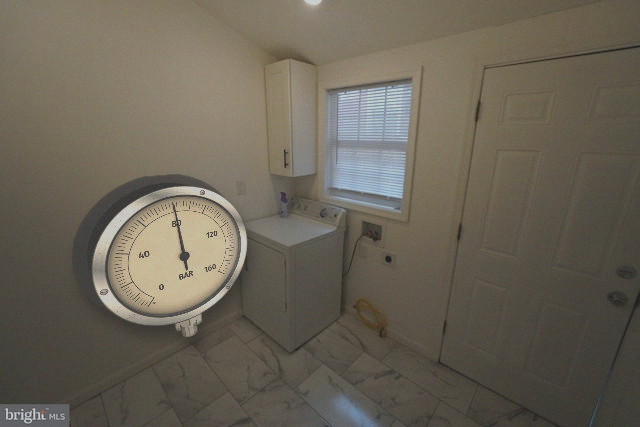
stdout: value=80 unit=bar
